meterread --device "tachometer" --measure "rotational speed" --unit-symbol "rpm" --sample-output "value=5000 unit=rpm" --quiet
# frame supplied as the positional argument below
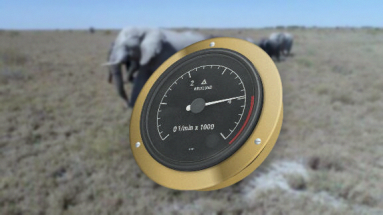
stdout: value=4000 unit=rpm
